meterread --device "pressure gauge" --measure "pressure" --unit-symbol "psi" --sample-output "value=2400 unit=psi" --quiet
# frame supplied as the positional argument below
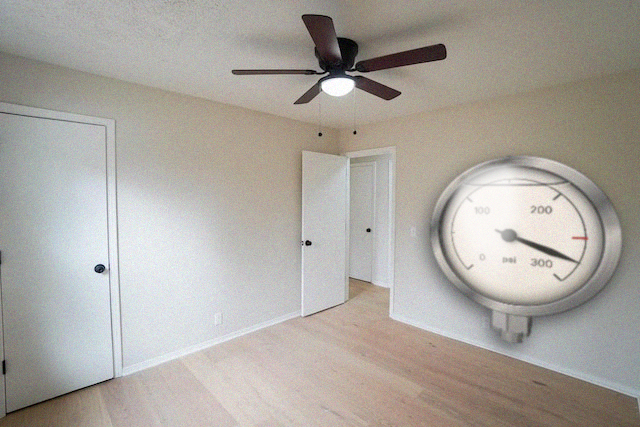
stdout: value=275 unit=psi
